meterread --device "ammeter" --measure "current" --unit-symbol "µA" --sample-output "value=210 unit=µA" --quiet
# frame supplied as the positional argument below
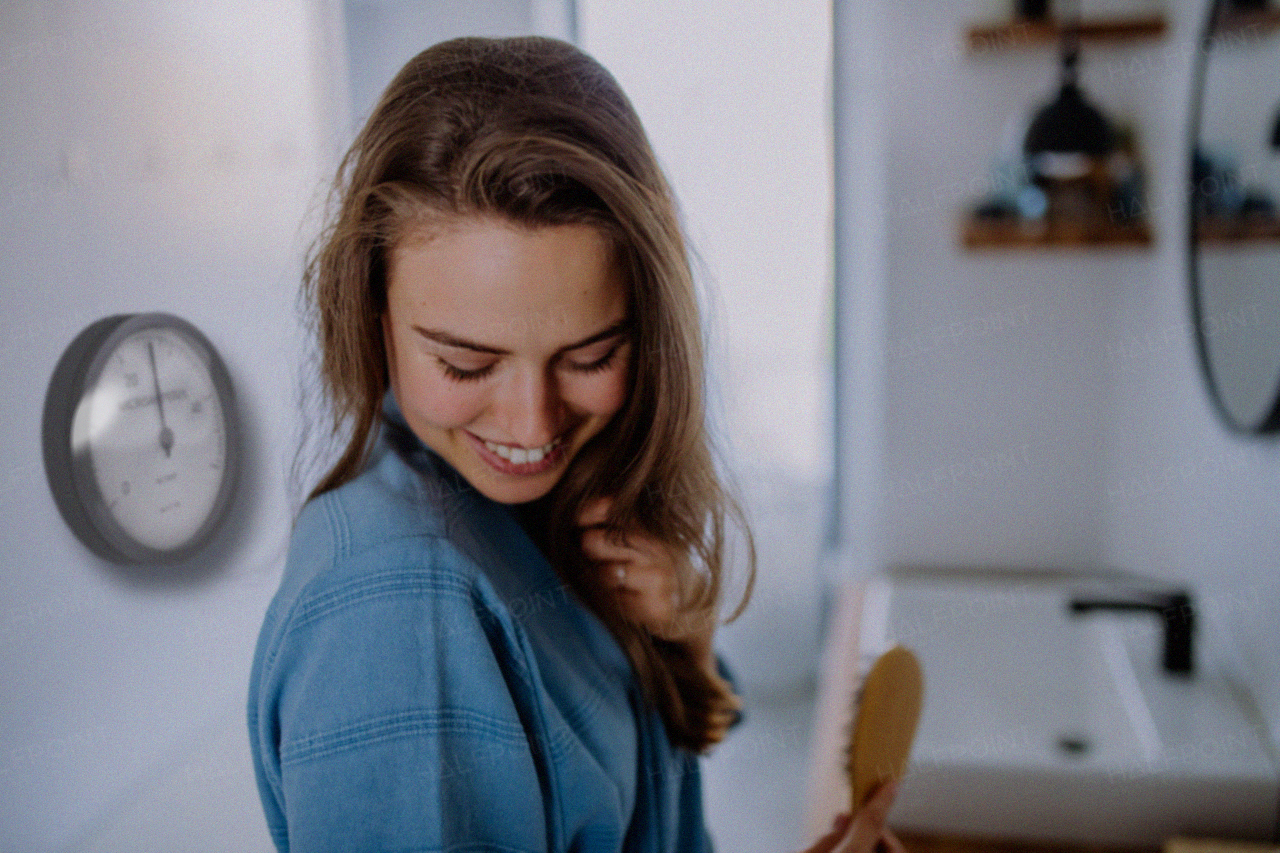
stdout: value=25 unit=µA
